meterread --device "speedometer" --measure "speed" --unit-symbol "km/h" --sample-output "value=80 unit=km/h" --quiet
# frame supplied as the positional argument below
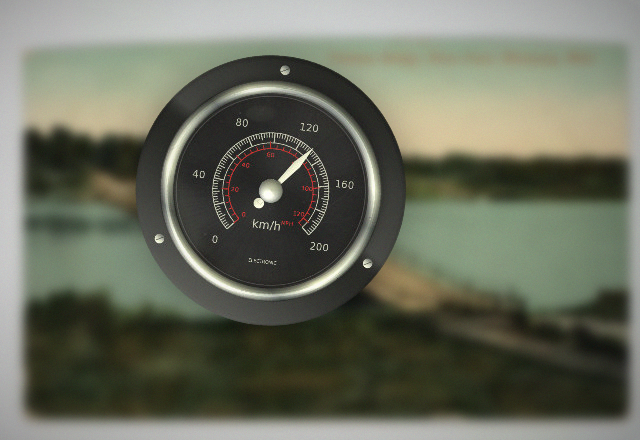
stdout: value=130 unit=km/h
